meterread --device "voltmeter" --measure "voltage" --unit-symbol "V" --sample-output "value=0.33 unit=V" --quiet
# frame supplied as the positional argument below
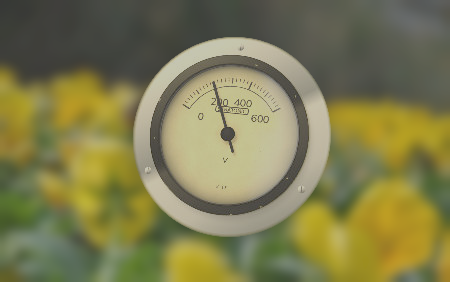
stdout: value=200 unit=V
